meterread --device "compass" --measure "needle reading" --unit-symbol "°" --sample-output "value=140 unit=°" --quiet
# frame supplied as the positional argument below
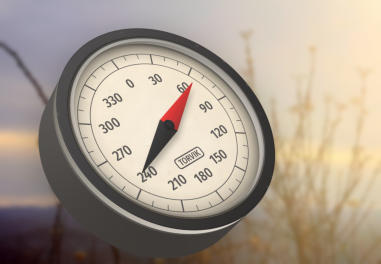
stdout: value=65 unit=°
